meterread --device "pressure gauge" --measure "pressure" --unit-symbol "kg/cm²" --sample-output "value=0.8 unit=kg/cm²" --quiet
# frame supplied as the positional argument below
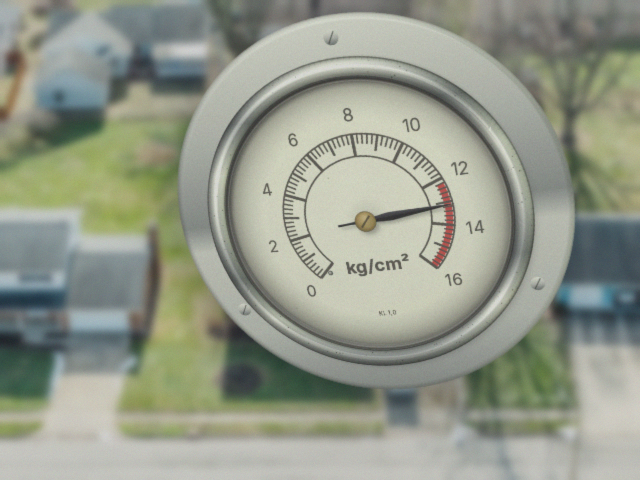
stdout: value=13 unit=kg/cm²
